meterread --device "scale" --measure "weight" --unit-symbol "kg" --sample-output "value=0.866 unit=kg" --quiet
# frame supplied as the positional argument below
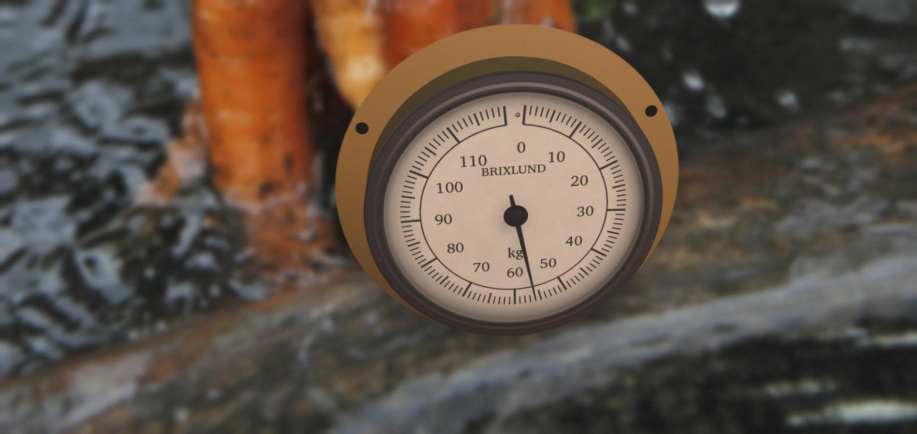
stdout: value=56 unit=kg
